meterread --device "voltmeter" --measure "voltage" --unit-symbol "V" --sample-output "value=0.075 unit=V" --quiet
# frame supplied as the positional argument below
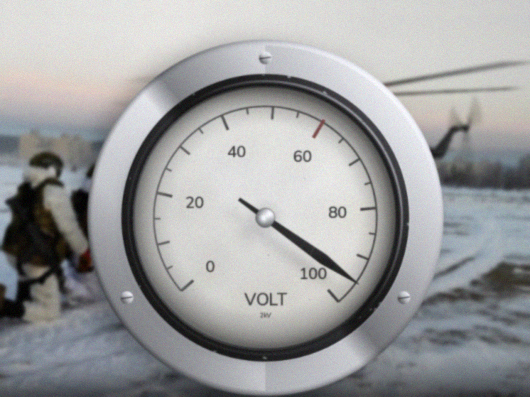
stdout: value=95 unit=V
